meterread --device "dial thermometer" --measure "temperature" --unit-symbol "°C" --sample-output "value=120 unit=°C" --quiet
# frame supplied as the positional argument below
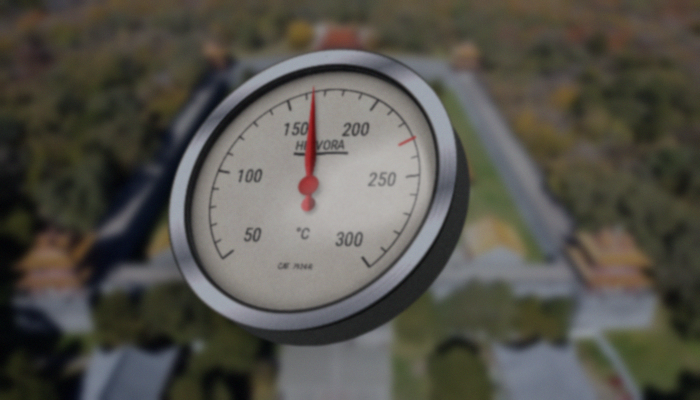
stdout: value=165 unit=°C
